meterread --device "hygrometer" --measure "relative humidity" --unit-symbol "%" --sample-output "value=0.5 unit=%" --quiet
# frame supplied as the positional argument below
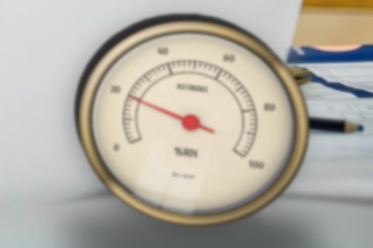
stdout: value=20 unit=%
